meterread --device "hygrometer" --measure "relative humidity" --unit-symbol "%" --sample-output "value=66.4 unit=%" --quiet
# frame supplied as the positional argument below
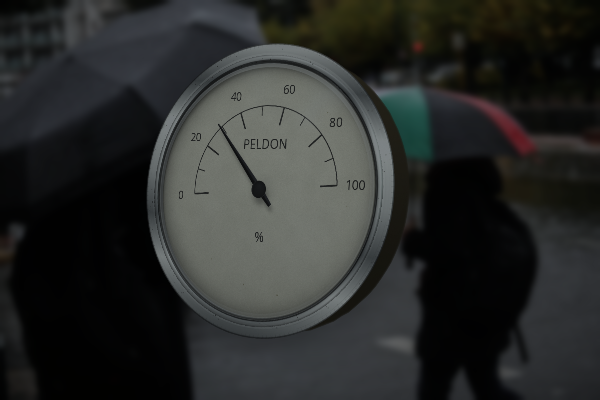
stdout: value=30 unit=%
